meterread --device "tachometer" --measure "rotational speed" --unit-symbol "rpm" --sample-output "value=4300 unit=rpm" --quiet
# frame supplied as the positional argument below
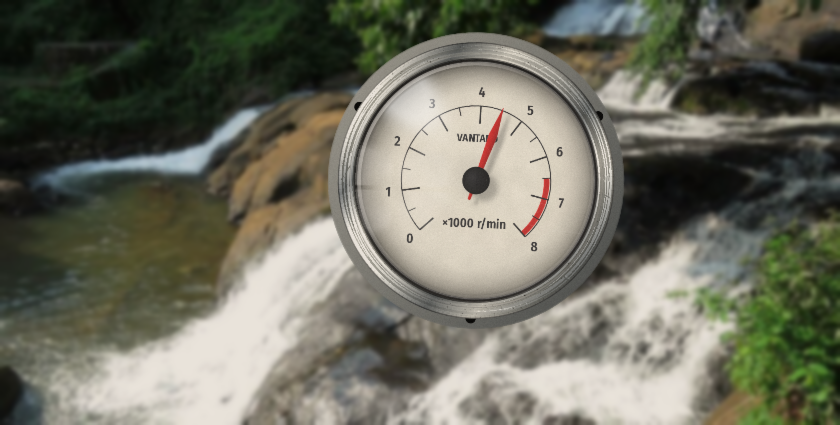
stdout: value=4500 unit=rpm
